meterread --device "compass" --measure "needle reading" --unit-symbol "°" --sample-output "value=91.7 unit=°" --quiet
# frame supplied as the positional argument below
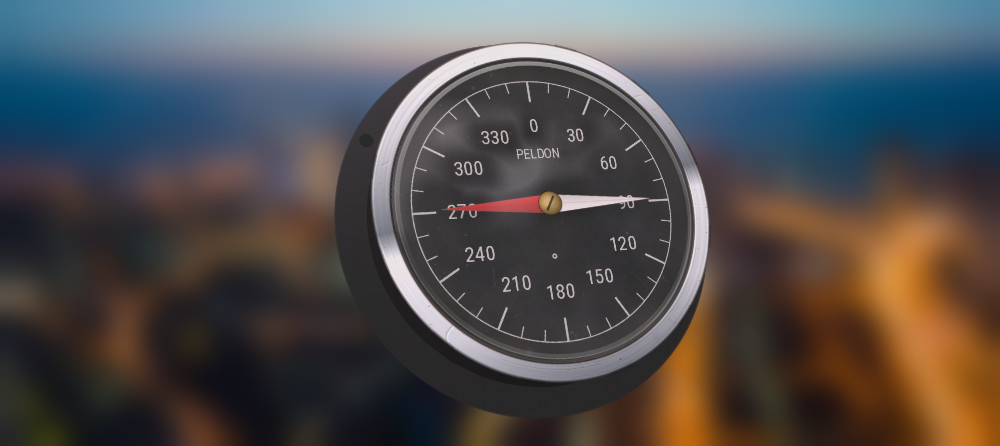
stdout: value=270 unit=°
